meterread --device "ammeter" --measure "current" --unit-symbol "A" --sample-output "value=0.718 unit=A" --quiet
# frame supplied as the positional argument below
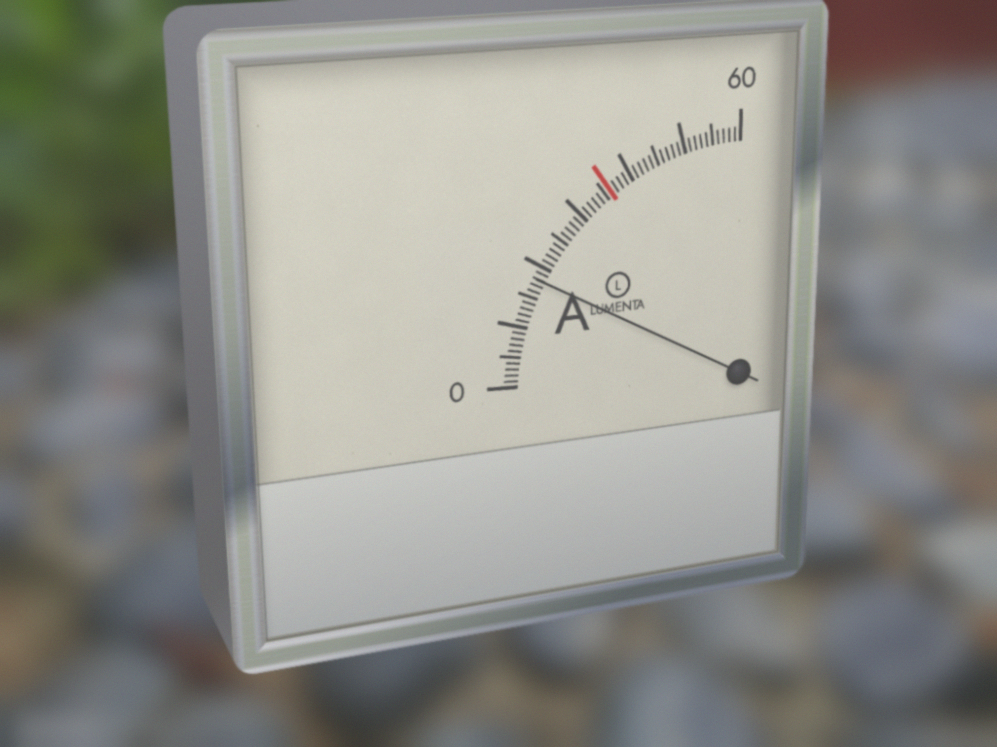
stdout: value=18 unit=A
